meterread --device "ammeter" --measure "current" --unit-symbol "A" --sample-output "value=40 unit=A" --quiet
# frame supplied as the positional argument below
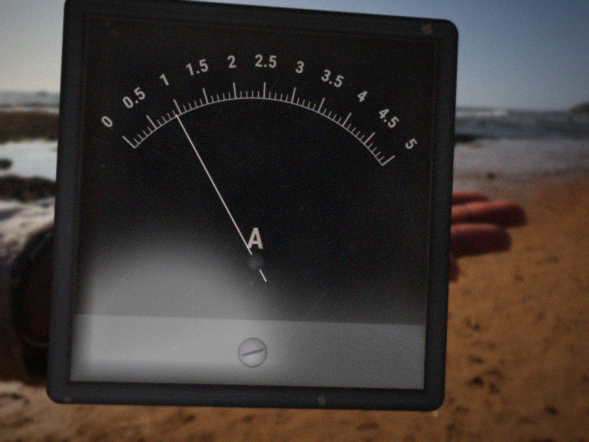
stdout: value=0.9 unit=A
